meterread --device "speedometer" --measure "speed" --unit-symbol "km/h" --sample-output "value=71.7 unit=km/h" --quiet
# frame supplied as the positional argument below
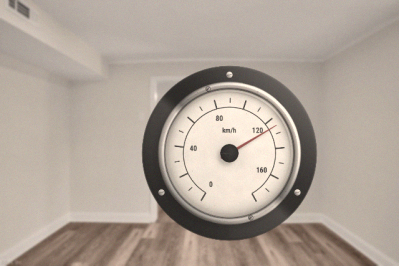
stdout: value=125 unit=km/h
